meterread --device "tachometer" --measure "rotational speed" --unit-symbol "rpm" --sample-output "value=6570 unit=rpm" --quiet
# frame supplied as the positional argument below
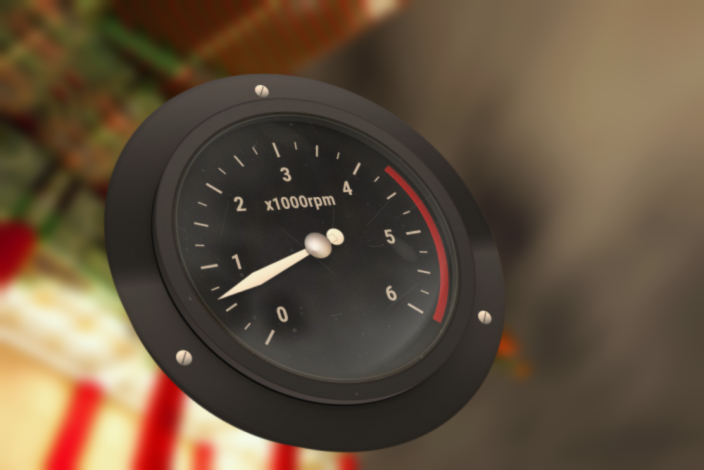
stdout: value=625 unit=rpm
